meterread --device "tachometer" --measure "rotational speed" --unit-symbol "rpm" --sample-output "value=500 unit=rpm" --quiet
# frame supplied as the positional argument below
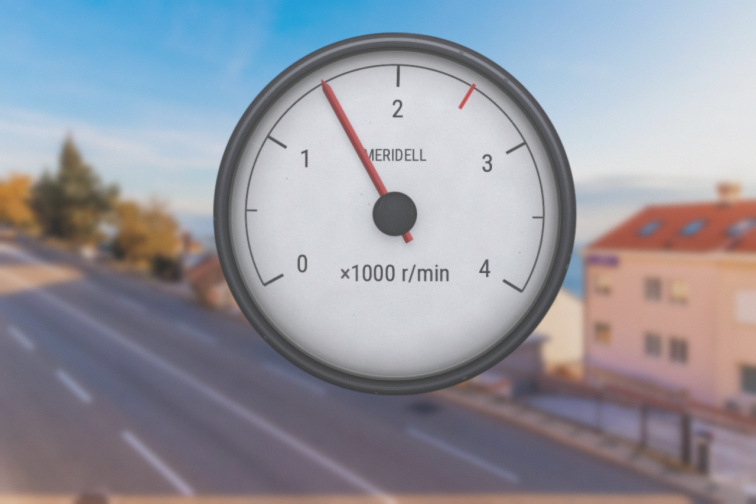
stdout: value=1500 unit=rpm
